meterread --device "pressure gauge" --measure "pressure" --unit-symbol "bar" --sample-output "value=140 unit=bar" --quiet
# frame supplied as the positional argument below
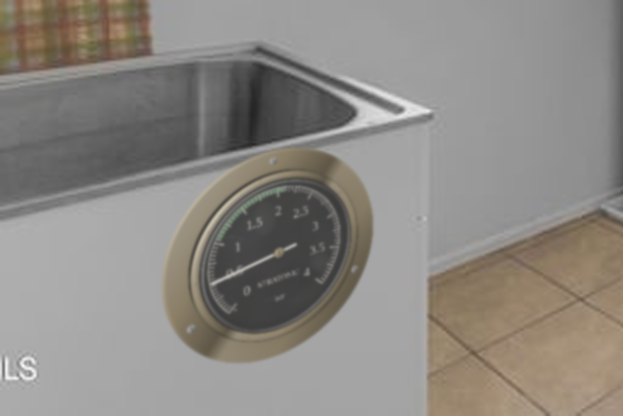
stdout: value=0.5 unit=bar
